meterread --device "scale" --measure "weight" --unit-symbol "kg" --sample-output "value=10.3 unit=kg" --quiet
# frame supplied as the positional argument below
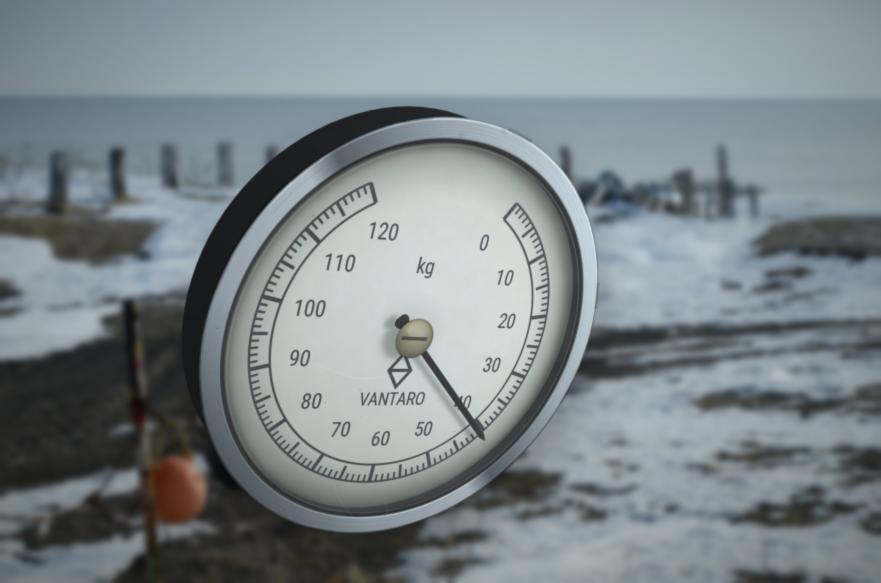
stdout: value=41 unit=kg
